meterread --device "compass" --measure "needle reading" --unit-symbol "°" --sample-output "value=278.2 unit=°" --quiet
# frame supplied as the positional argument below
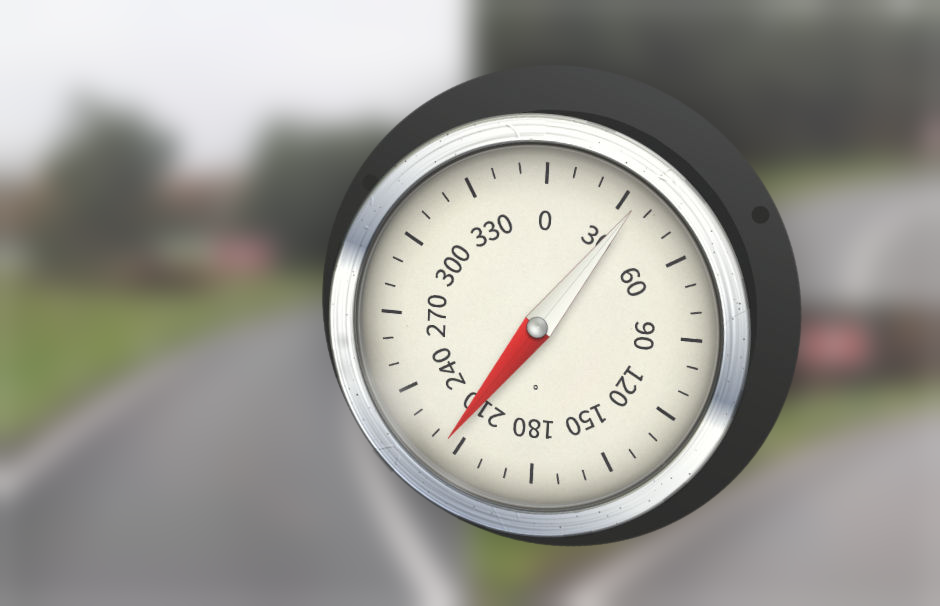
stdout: value=215 unit=°
